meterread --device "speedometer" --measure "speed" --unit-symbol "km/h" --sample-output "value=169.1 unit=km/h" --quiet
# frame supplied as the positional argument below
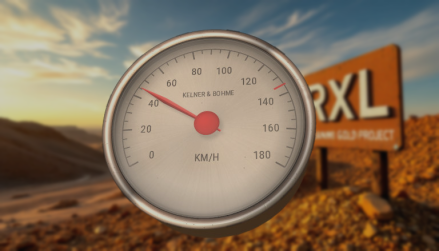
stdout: value=45 unit=km/h
